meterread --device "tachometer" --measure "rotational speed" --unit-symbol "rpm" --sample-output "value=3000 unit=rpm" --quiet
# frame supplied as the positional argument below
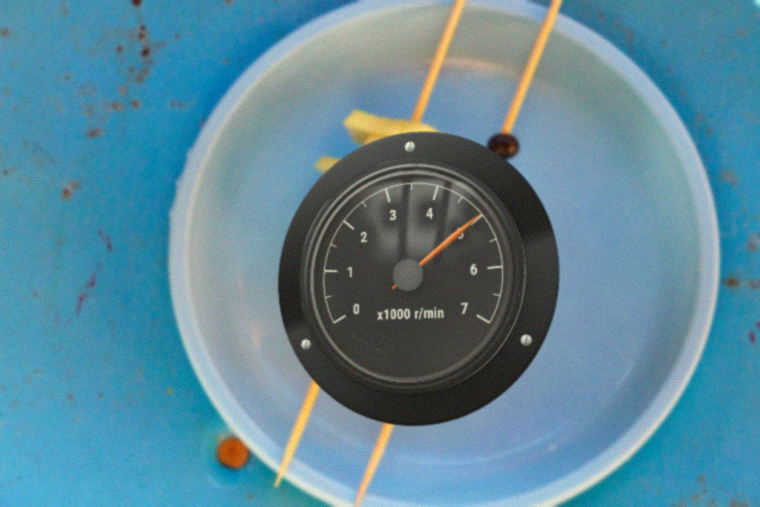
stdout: value=5000 unit=rpm
